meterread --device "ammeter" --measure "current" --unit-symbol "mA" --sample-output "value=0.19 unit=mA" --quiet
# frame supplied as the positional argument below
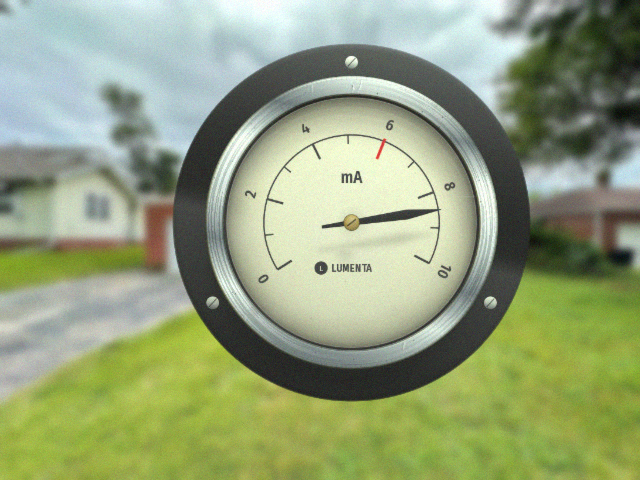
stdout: value=8.5 unit=mA
